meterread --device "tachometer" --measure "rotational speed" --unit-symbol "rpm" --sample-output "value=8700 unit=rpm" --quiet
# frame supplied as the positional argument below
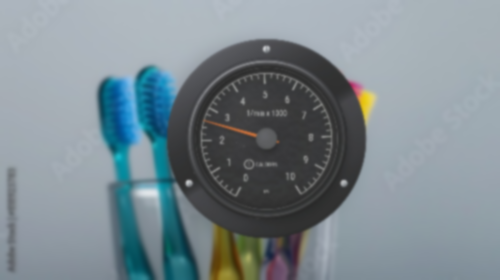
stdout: value=2600 unit=rpm
